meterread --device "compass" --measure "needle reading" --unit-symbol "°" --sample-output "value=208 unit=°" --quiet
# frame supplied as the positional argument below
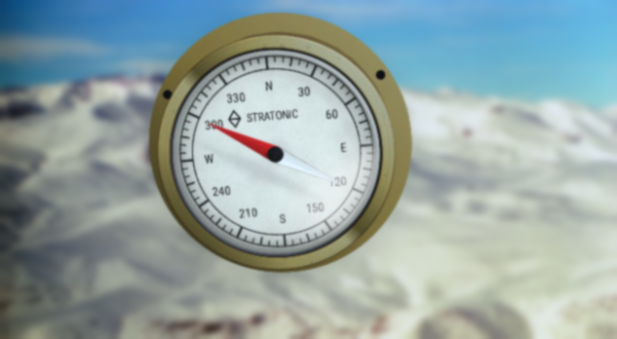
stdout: value=300 unit=°
